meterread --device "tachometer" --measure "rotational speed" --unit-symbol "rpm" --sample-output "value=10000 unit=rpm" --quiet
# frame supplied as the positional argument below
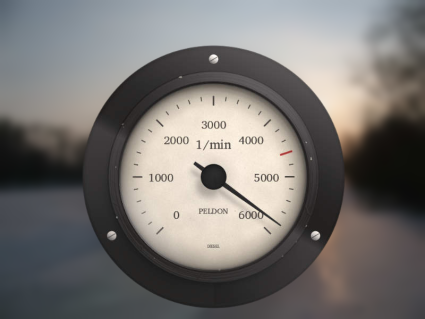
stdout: value=5800 unit=rpm
